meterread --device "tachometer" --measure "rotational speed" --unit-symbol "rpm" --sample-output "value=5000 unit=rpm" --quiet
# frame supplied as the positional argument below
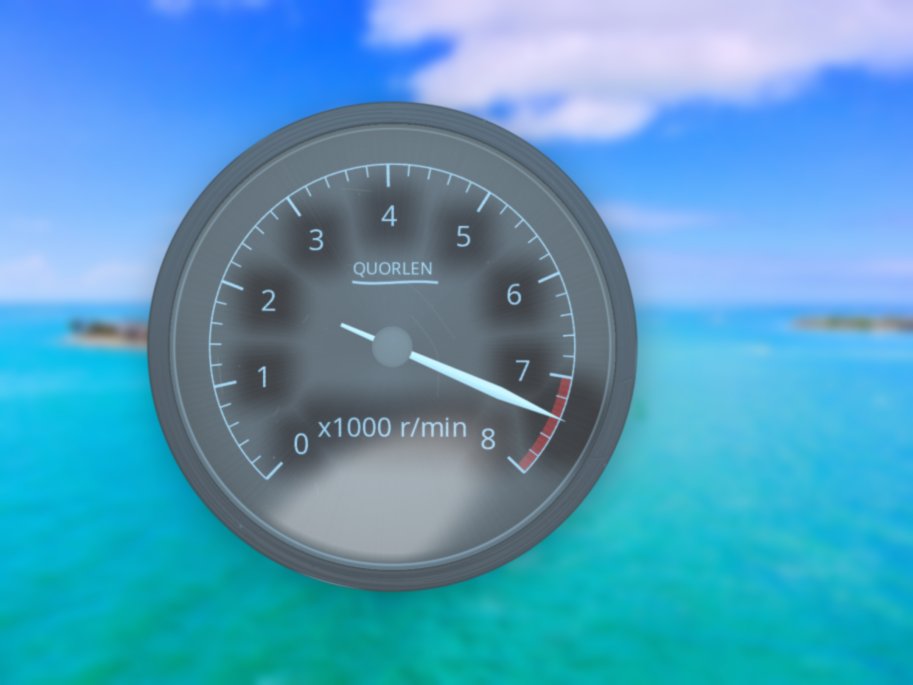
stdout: value=7400 unit=rpm
